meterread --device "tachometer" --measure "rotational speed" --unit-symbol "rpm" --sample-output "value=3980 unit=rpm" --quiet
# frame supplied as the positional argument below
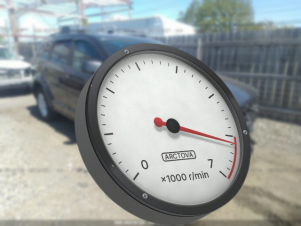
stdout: value=6200 unit=rpm
